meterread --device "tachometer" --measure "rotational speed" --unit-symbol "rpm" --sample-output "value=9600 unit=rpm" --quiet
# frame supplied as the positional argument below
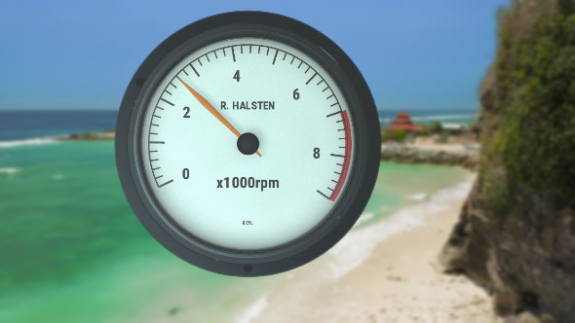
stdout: value=2600 unit=rpm
